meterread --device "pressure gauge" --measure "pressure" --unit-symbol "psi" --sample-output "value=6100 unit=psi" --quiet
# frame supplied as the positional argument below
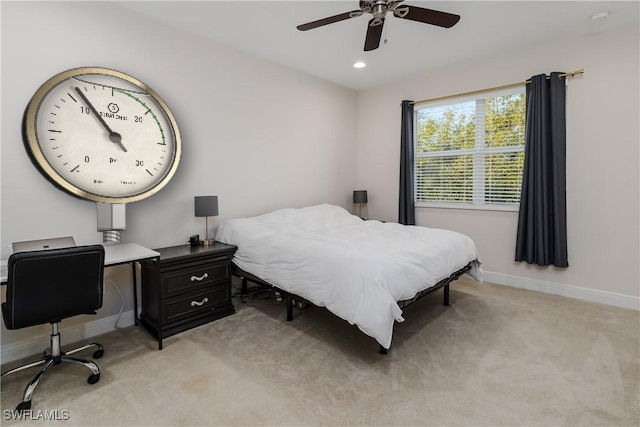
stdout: value=11 unit=psi
